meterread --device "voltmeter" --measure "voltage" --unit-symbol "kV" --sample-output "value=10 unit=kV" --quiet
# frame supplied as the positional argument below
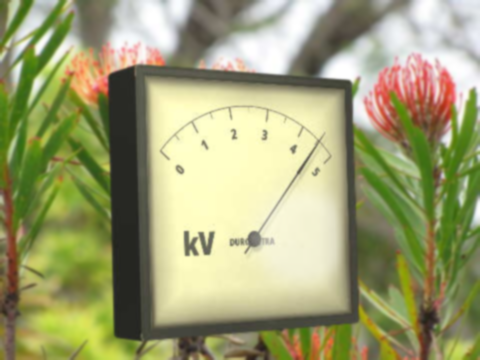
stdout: value=4.5 unit=kV
